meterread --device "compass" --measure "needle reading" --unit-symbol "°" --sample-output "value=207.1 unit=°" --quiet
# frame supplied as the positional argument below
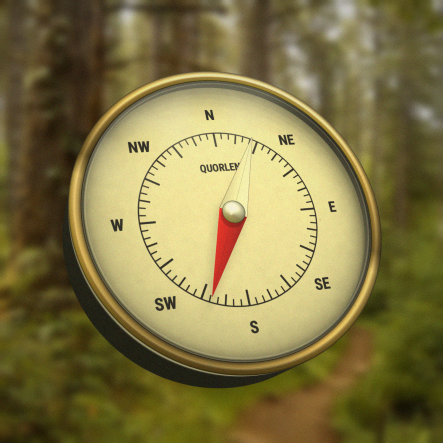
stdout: value=205 unit=°
